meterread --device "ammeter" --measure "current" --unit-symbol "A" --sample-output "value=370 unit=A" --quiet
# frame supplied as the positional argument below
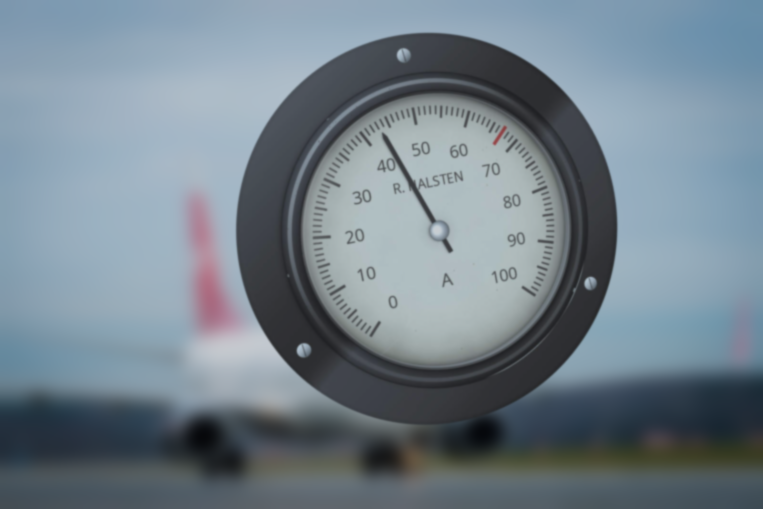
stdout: value=43 unit=A
